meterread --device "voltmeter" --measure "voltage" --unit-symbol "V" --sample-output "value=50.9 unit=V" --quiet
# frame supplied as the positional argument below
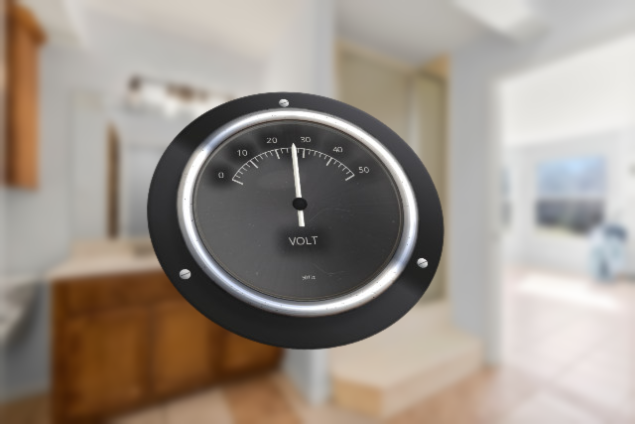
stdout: value=26 unit=V
